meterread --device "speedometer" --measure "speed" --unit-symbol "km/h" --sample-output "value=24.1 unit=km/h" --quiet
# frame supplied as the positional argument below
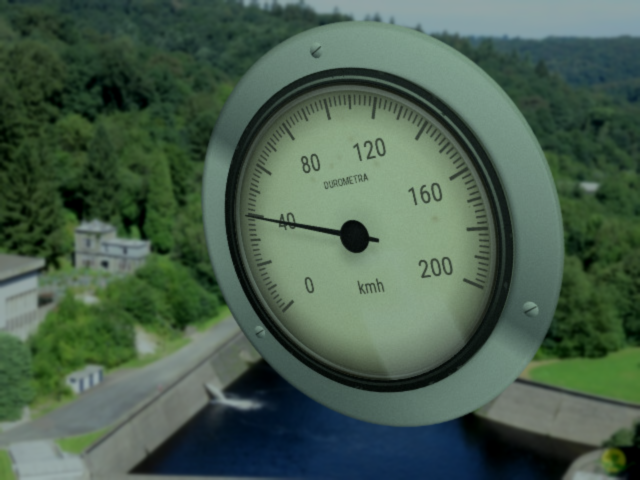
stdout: value=40 unit=km/h
